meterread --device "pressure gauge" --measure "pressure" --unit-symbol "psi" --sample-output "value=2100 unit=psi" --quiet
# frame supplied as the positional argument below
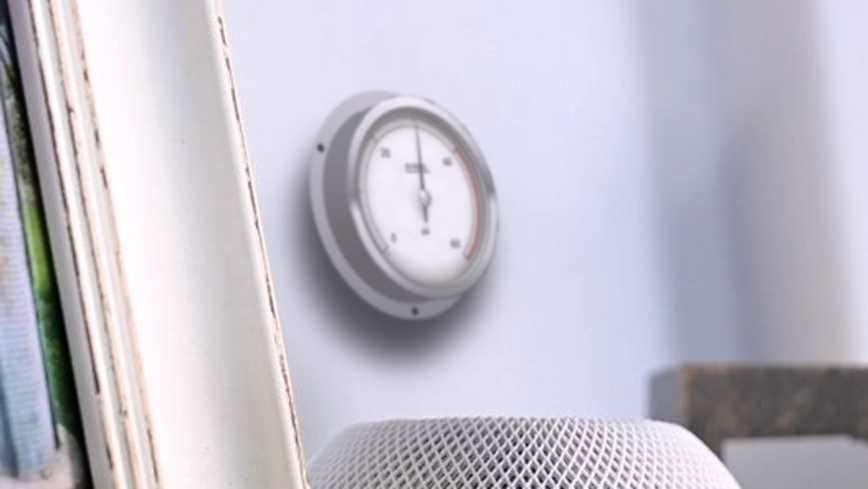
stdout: value=30 unit=psi
